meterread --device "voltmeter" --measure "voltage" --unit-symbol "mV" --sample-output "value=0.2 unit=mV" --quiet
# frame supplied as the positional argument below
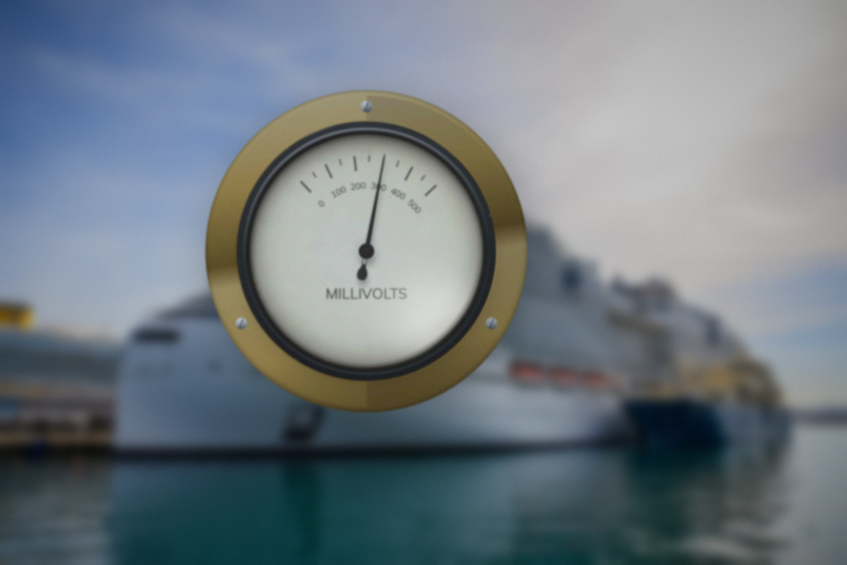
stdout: value=300 unit=mV
